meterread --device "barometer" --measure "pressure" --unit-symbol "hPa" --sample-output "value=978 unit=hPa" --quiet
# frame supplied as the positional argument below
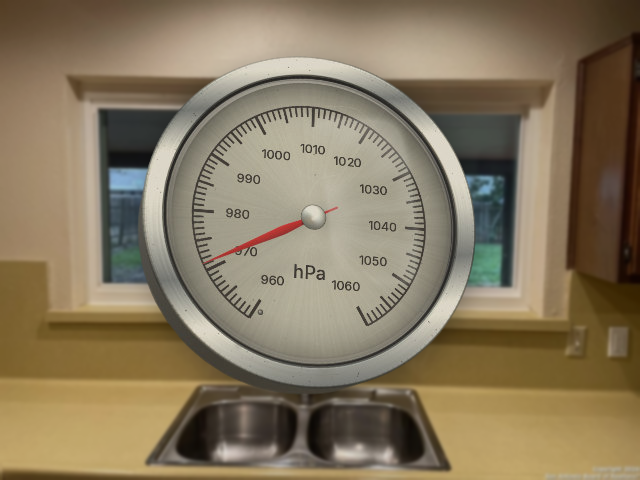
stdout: value=971 unit=hPa
